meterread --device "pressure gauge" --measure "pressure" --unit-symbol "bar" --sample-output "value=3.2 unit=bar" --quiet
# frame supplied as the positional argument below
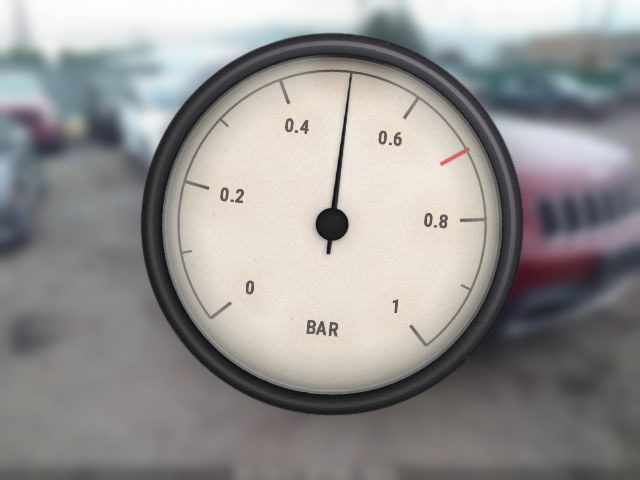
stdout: value=0.5 unit=bar
